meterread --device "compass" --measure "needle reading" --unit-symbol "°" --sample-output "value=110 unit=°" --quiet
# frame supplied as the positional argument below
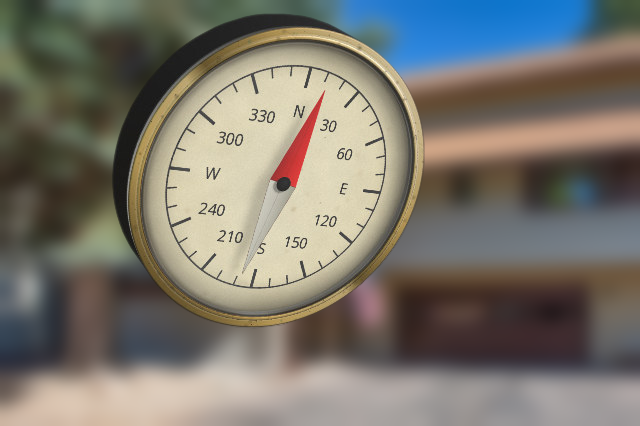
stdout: value=10 unit=°
